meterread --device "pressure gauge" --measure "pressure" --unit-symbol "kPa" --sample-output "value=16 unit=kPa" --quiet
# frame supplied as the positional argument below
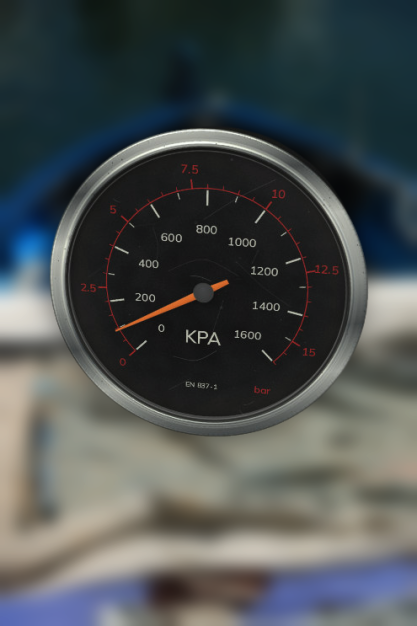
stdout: value=100 unit=kPa
